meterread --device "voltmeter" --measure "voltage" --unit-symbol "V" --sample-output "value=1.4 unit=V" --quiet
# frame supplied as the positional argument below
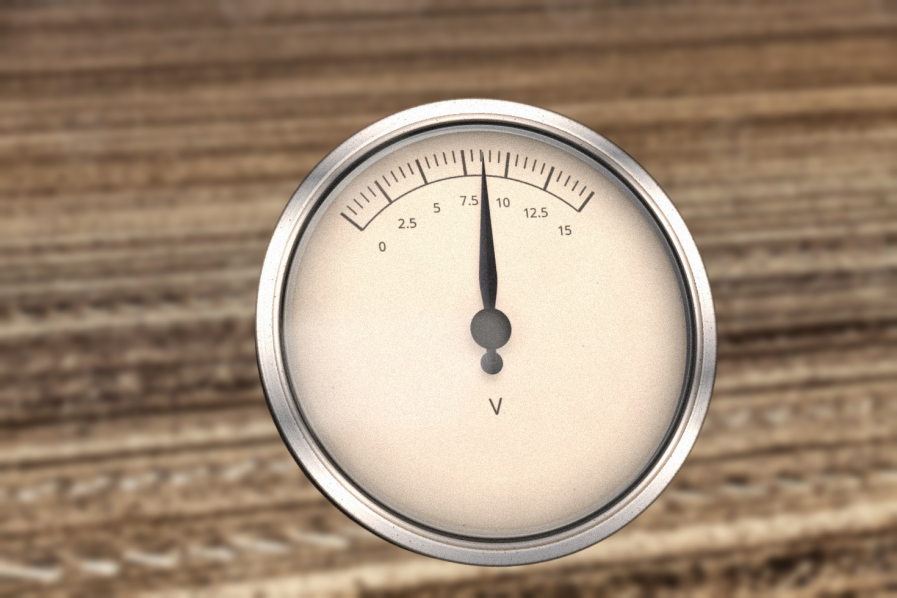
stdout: value=8.5 unit=V
